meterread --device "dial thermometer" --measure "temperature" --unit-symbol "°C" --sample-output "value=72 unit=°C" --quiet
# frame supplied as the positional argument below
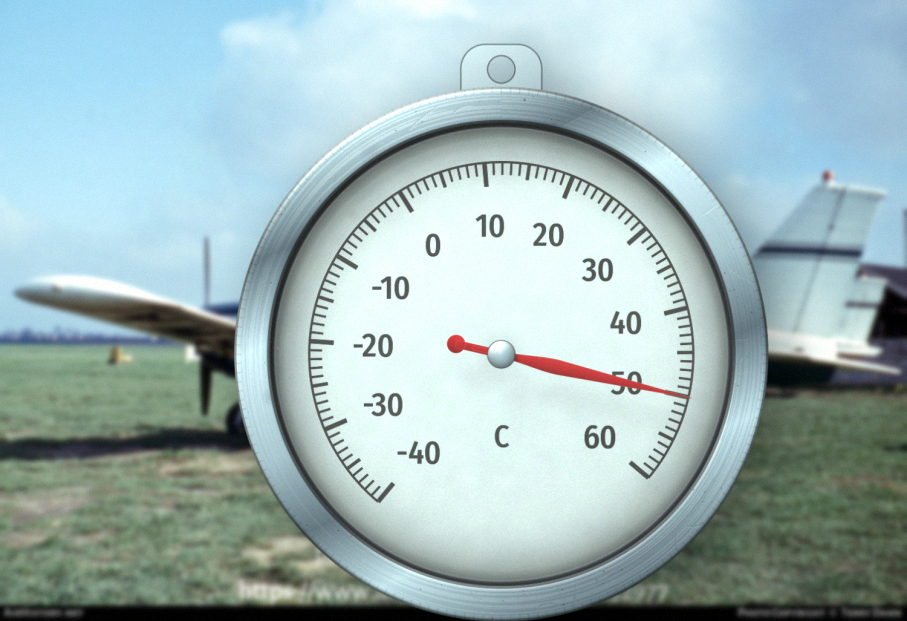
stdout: value=50 unit=°C
